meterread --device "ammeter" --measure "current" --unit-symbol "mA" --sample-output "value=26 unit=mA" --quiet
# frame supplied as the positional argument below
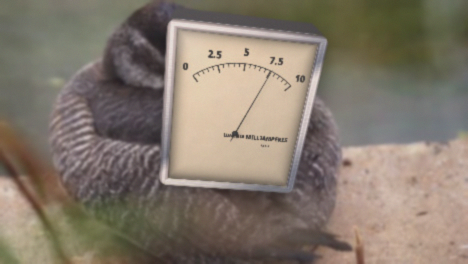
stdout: value=7.5 unit=mA
